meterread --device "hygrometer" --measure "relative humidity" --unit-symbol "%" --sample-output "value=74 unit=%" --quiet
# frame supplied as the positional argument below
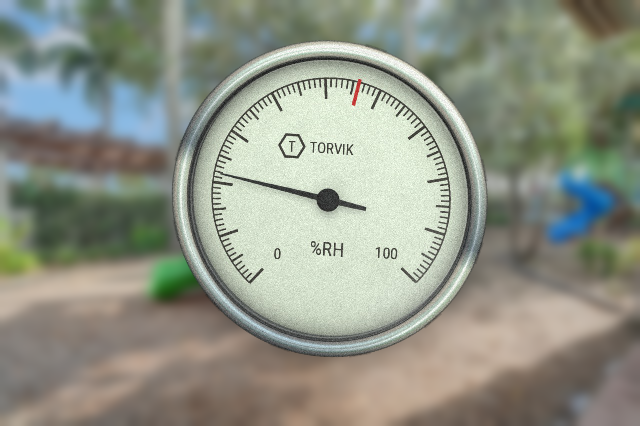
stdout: value=22 unit=%
